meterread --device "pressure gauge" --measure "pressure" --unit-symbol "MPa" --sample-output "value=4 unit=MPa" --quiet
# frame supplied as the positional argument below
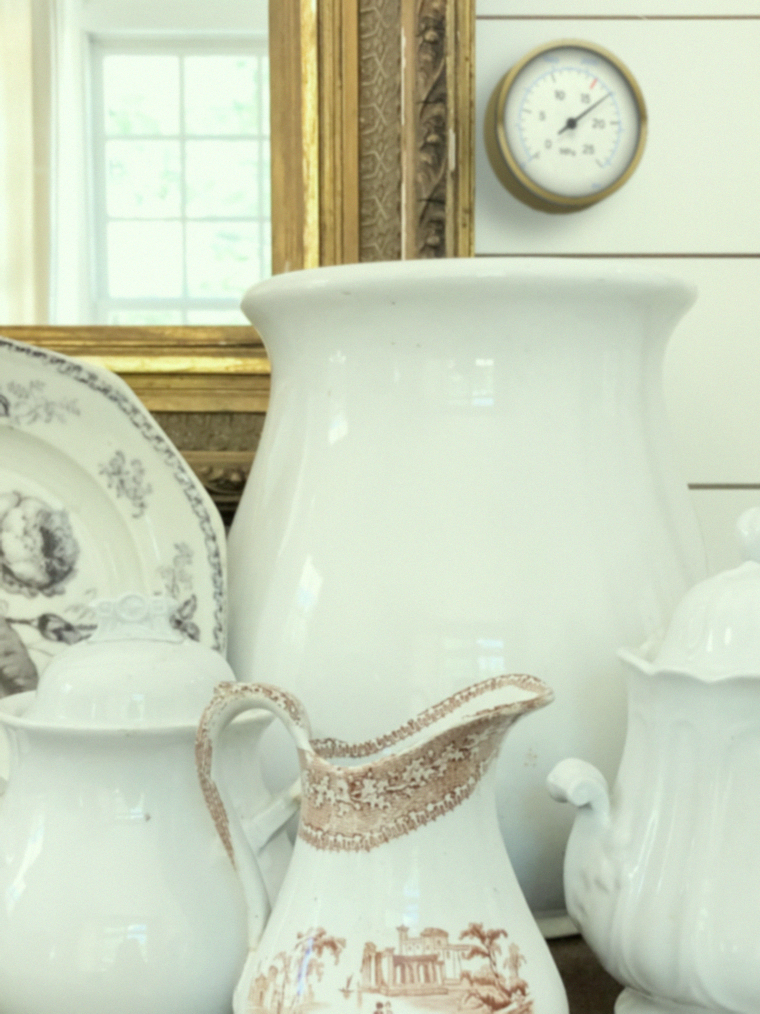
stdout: value=17 unit=MPa
